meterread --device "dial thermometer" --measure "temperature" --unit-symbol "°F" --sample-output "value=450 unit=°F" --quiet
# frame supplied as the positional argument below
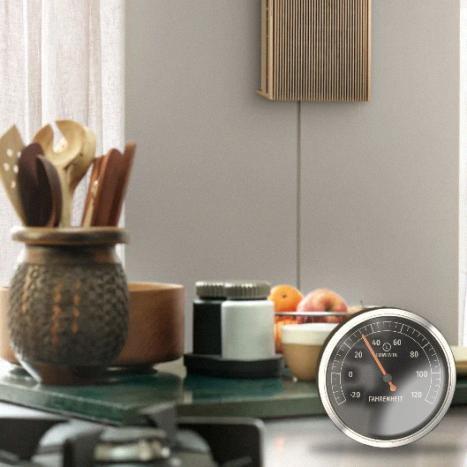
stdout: value=32 unit=°F
